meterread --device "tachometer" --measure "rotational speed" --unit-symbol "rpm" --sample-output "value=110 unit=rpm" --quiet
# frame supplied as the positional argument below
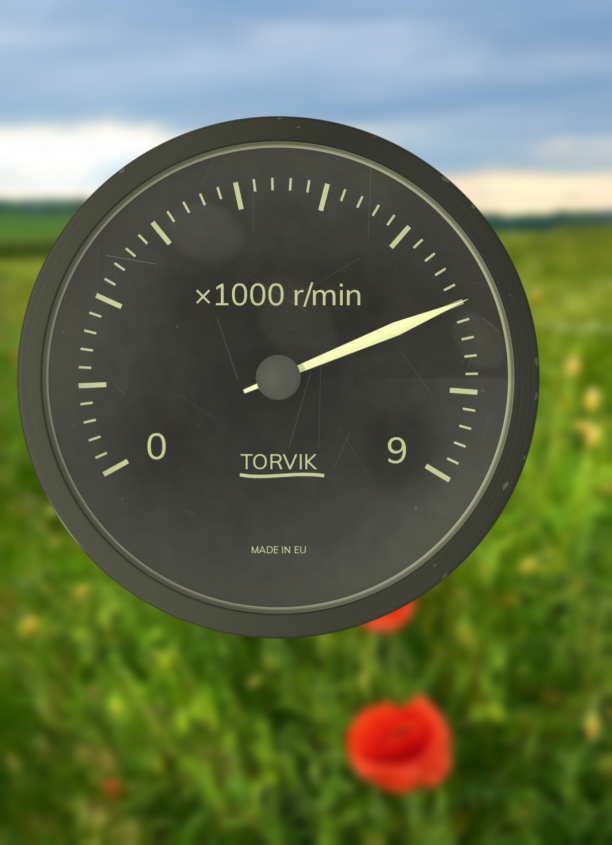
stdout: value=7000 unit=rpm
